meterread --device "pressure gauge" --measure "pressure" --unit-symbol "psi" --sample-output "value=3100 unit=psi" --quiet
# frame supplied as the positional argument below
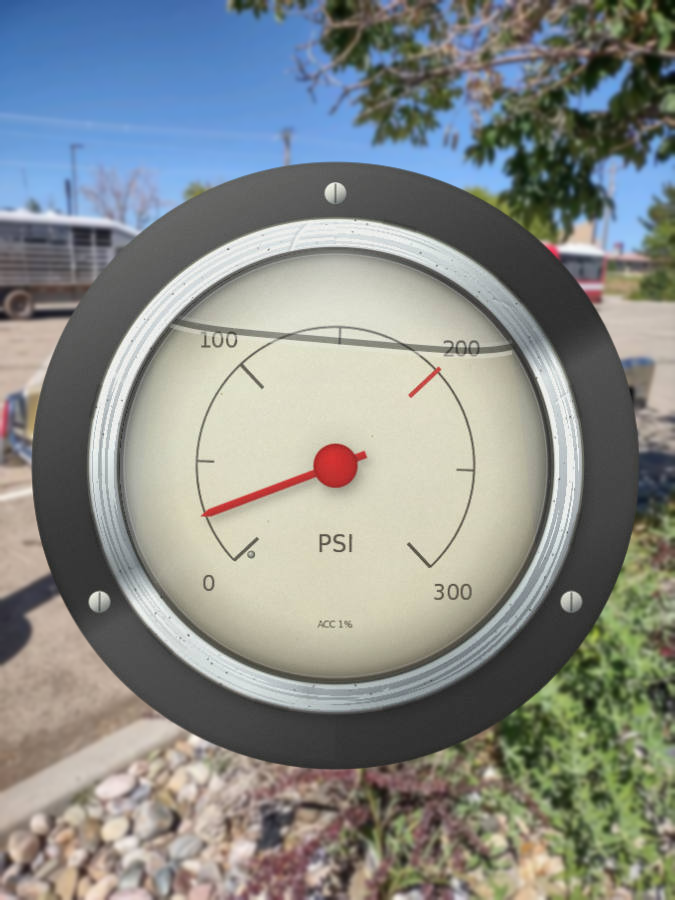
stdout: value=25 unit=psi
